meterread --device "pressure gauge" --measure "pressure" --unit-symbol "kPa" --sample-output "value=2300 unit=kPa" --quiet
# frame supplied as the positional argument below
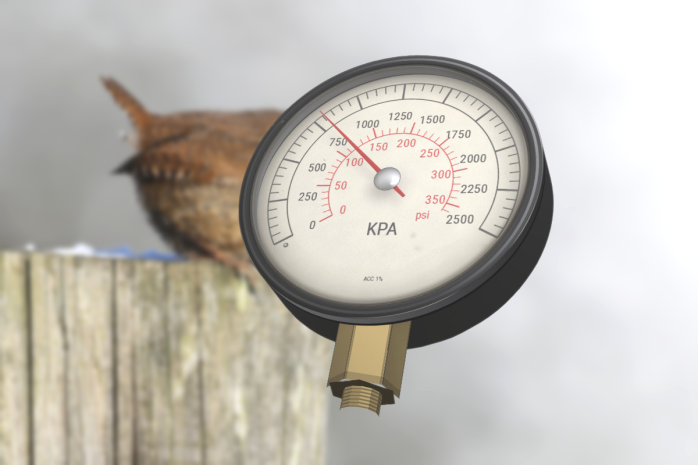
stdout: value=800 unit=kPa
